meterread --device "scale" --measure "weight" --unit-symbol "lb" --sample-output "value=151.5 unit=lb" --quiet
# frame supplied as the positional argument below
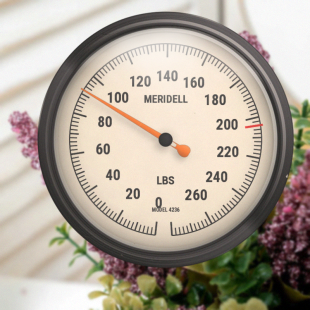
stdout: value=92 unit=lb
